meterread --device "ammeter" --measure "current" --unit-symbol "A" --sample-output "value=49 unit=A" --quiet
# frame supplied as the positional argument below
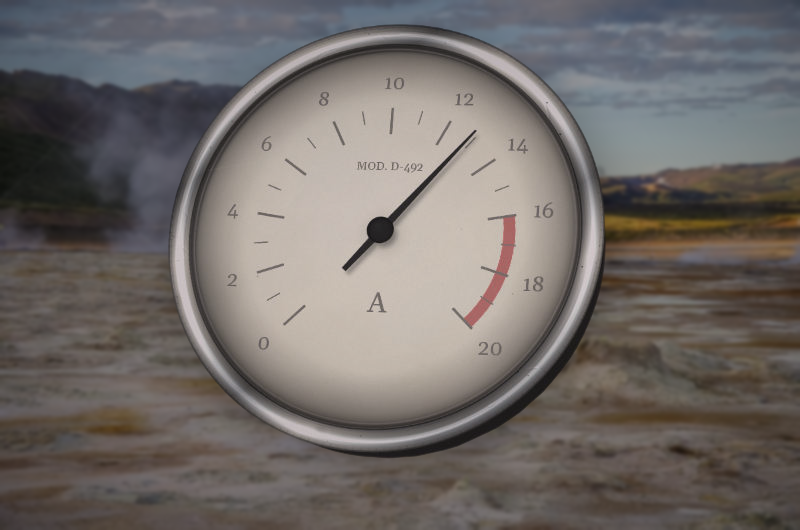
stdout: value=13 unit=A
